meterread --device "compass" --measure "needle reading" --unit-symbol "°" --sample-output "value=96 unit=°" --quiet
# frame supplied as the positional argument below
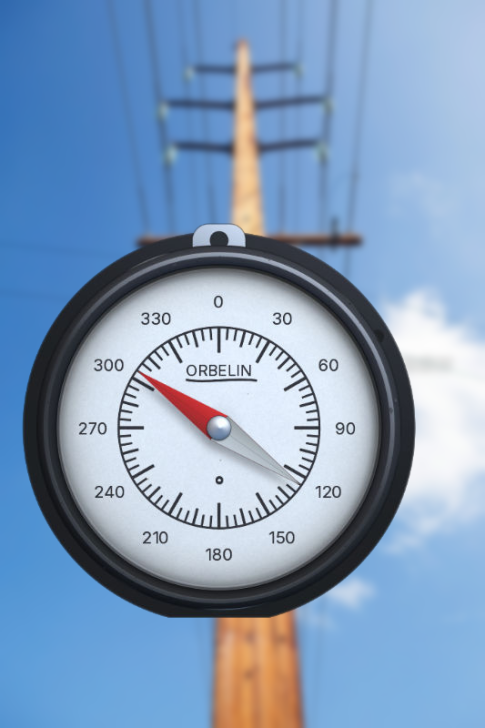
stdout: value=305 unit=°
